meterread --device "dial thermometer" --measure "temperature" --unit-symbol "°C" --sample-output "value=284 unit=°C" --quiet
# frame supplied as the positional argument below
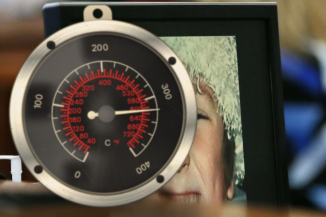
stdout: value=320 unit=°C
